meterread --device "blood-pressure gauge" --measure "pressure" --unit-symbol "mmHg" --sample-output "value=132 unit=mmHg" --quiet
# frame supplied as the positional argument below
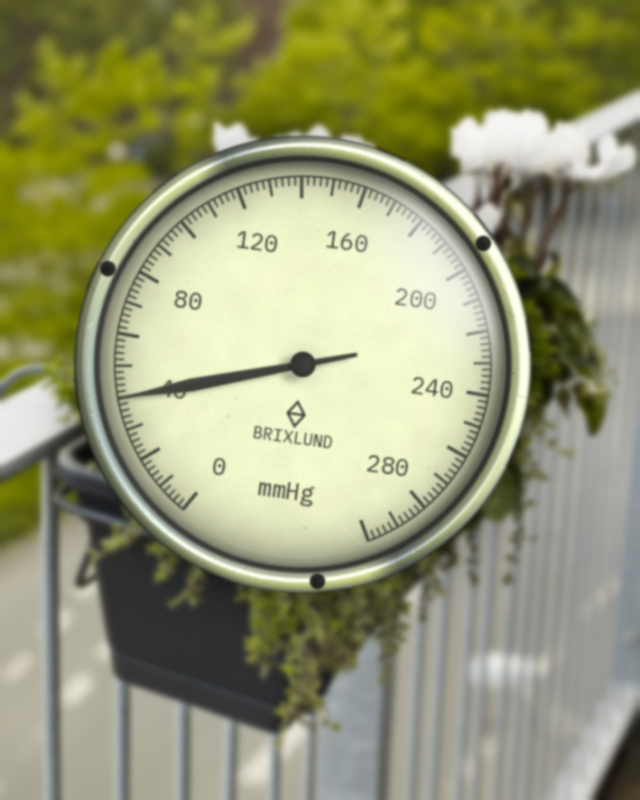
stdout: value=40 unit=mmHg
